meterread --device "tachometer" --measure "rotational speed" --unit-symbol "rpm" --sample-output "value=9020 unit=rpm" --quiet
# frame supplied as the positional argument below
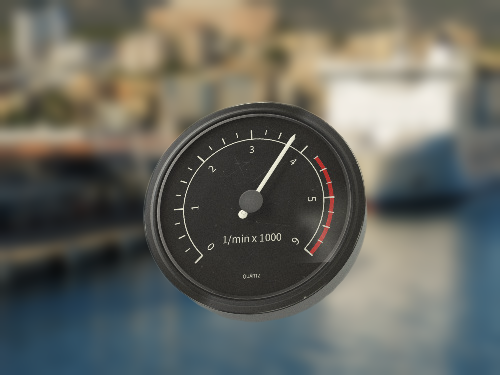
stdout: value=3750 unit=rpm
